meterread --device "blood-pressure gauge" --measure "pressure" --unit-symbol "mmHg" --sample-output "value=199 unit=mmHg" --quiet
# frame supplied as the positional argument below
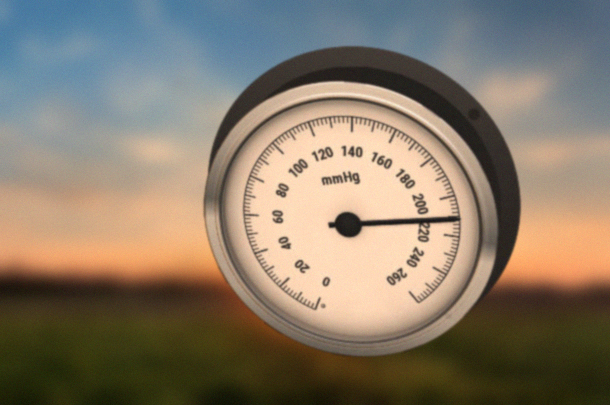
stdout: value=210 unit=mmHg
